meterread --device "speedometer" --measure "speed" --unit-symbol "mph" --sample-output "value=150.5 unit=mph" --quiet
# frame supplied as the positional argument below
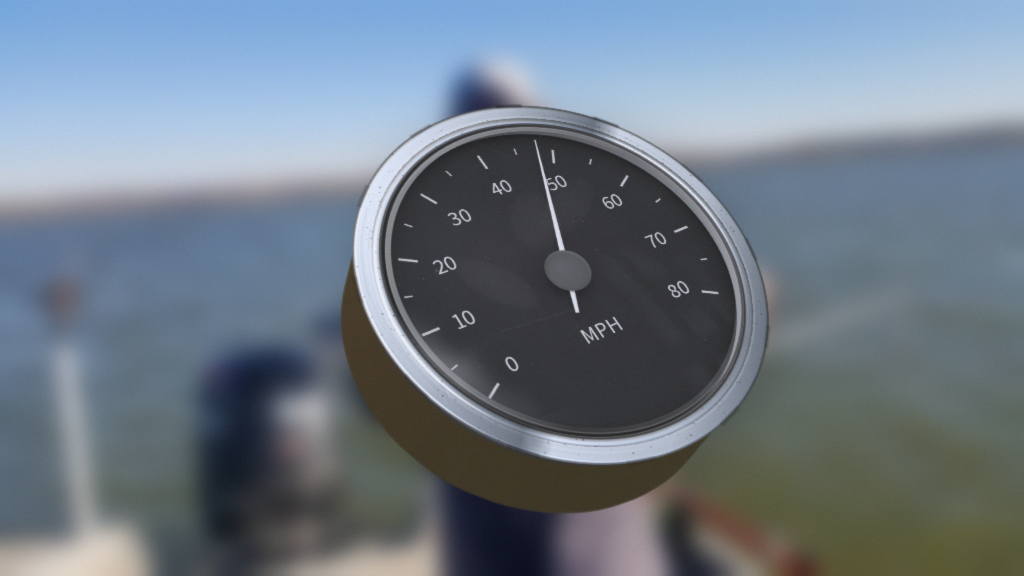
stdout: value=47.5 unit=mph
